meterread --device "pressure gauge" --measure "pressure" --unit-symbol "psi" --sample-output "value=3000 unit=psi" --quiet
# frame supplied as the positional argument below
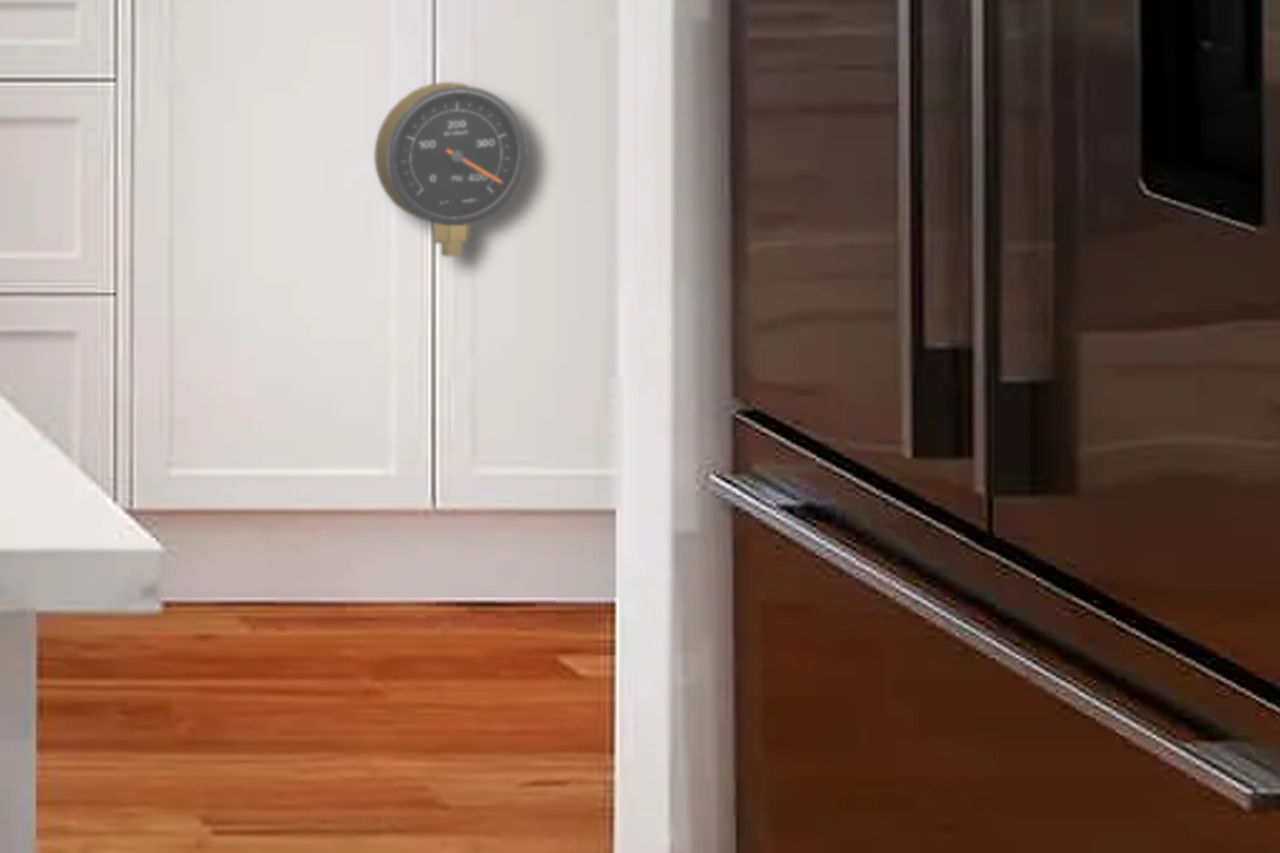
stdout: value=380 unit=psi
